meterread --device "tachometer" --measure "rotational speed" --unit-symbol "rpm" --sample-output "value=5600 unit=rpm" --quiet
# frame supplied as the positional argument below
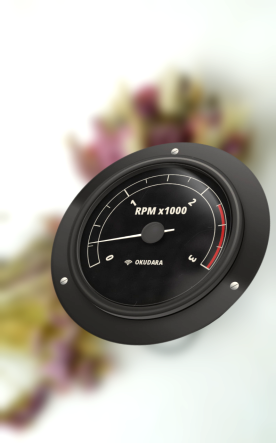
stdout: value=250 unit=rpm
